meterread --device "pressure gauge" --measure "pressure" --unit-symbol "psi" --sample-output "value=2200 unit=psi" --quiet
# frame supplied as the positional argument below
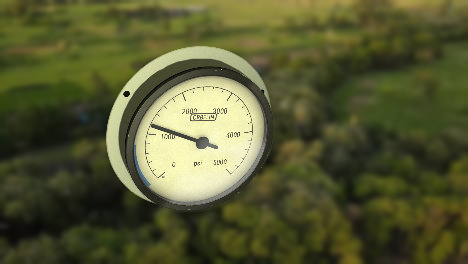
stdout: value=1200 unit=psi
